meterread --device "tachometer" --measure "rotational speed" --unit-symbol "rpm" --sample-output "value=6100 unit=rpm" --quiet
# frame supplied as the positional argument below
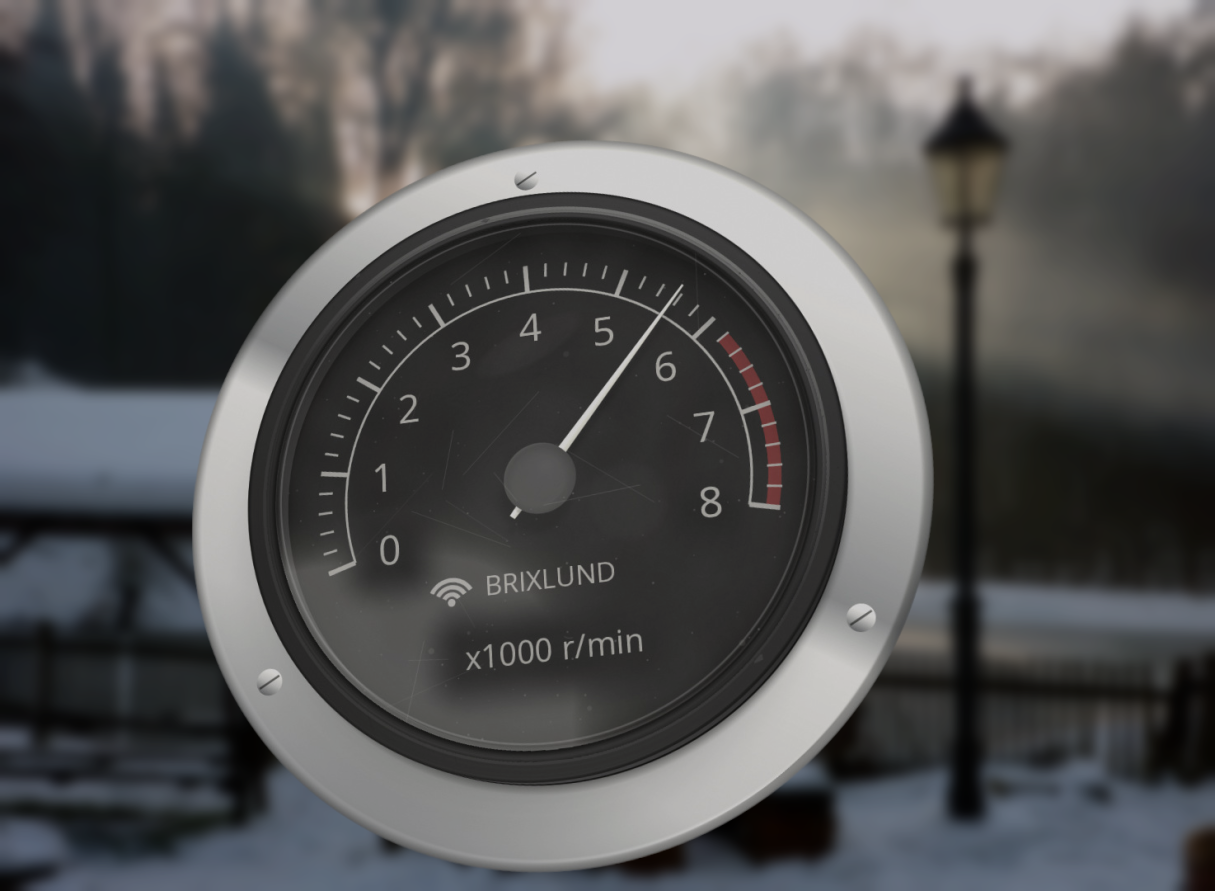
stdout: value=5600 unit=rpm
